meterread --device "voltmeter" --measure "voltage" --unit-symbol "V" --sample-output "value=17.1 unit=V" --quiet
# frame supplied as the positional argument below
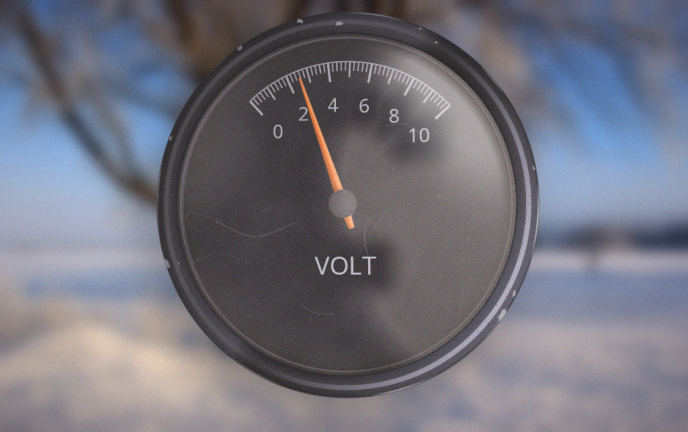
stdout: value=2.6 unit=V
